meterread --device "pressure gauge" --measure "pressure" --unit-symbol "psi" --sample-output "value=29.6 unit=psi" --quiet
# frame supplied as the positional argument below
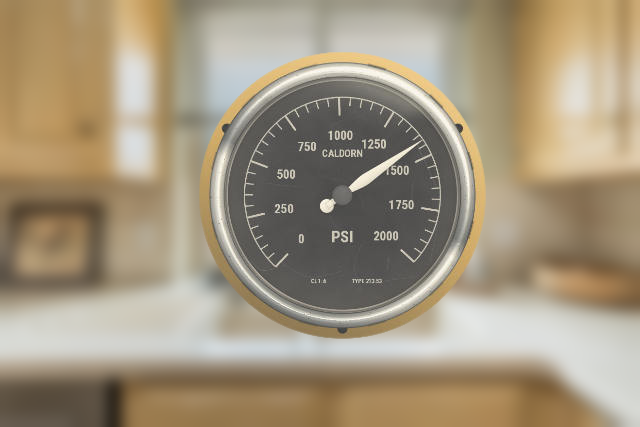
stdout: value=1425 unit=psi
